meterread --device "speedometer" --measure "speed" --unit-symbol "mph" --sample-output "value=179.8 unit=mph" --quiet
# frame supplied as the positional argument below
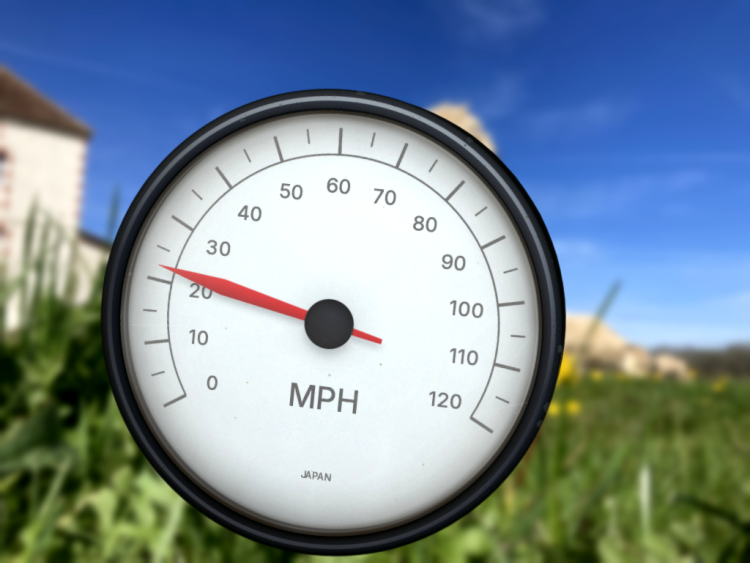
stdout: value=22.5 unit=mph
